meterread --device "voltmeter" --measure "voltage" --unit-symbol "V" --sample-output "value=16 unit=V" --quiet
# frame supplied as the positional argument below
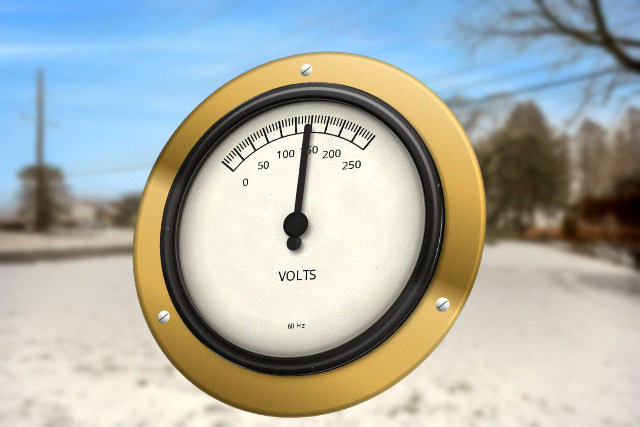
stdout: value=150 unit=V
